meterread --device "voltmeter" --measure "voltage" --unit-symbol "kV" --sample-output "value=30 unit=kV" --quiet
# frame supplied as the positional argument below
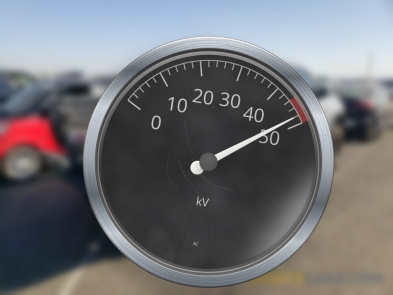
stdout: value=48 unit=kV
